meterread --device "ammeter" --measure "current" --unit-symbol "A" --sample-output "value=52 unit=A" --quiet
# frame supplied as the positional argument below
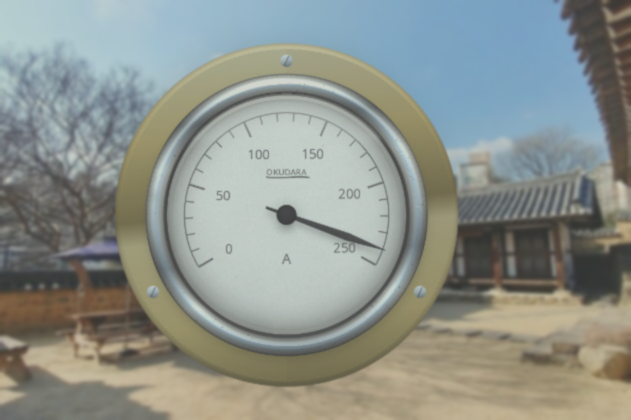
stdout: value=240 unit=A
